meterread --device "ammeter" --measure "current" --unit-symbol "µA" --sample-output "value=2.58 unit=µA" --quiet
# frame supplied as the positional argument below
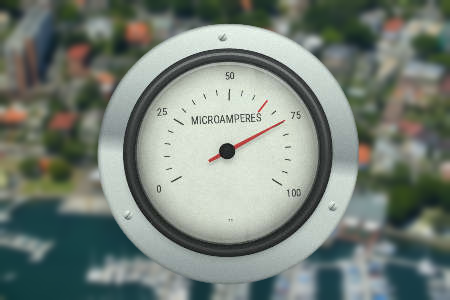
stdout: value=75 unit=µA
